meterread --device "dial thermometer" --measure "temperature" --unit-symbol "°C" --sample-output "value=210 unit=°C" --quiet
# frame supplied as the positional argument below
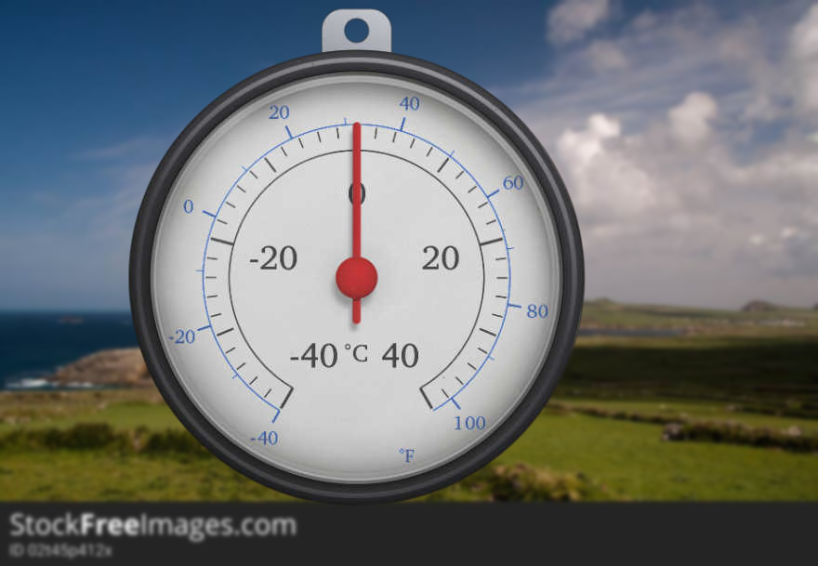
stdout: value=0 unit=°C
